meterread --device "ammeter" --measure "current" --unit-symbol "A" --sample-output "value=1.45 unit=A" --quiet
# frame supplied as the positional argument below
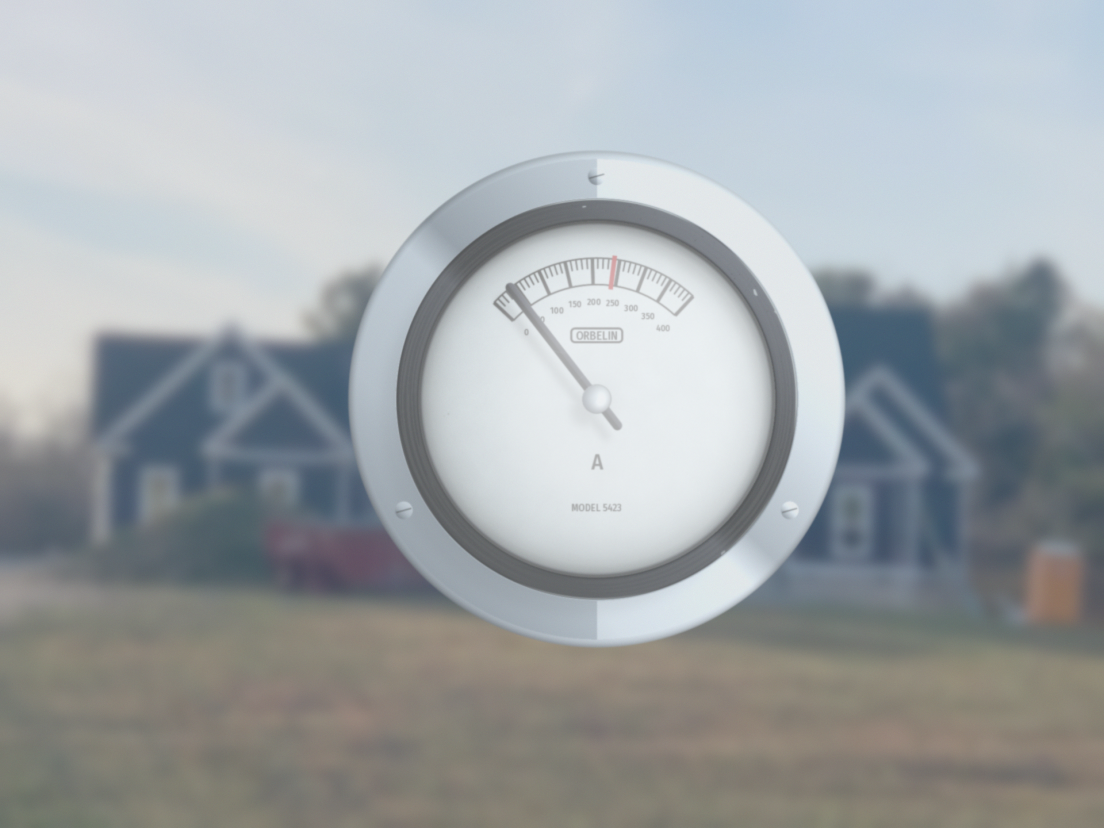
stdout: value=40 unit=A
